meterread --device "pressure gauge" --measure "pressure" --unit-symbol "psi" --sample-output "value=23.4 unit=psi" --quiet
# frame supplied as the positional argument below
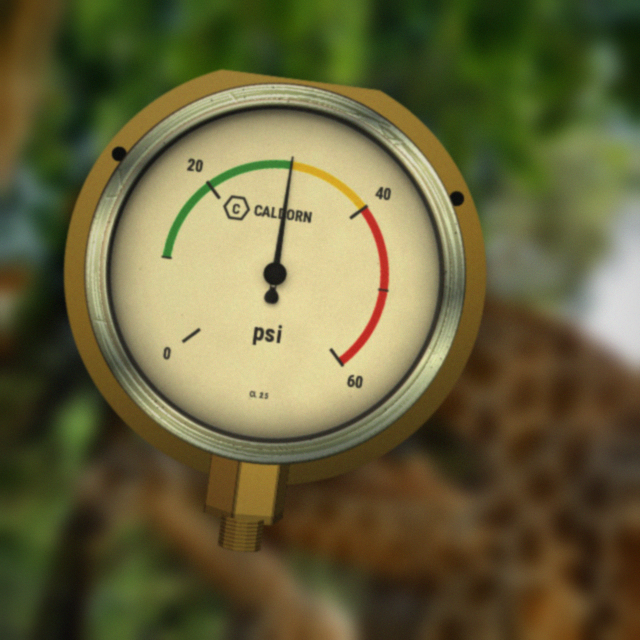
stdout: value=30 unit=psi
